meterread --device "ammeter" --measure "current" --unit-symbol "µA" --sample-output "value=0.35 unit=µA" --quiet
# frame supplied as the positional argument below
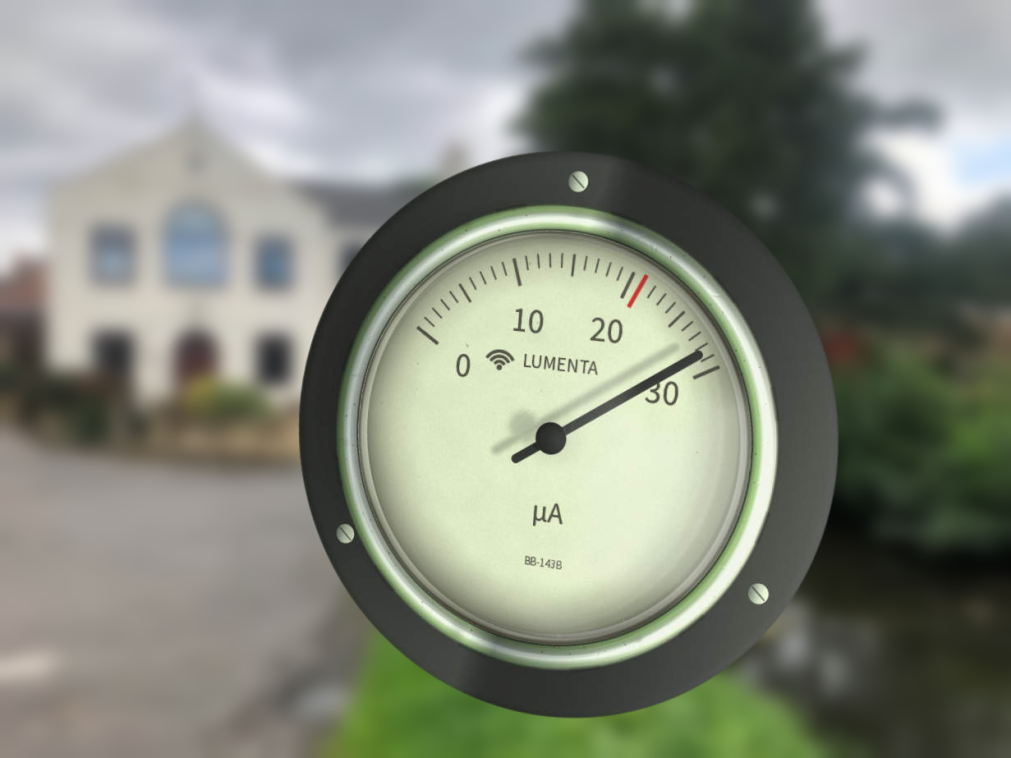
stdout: value=28.5 unit=µA
